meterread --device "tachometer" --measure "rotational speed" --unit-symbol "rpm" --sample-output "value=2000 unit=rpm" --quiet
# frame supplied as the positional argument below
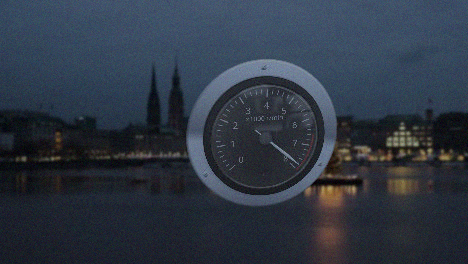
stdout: value=7800 unit=rpm
